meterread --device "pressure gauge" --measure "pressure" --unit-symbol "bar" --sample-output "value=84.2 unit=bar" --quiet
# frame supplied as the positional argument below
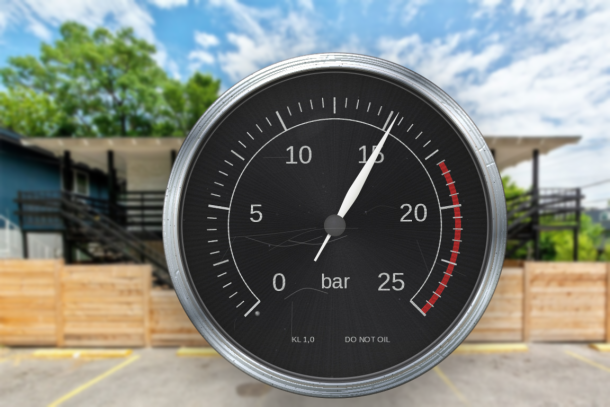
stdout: value=15.25 unit=bar
